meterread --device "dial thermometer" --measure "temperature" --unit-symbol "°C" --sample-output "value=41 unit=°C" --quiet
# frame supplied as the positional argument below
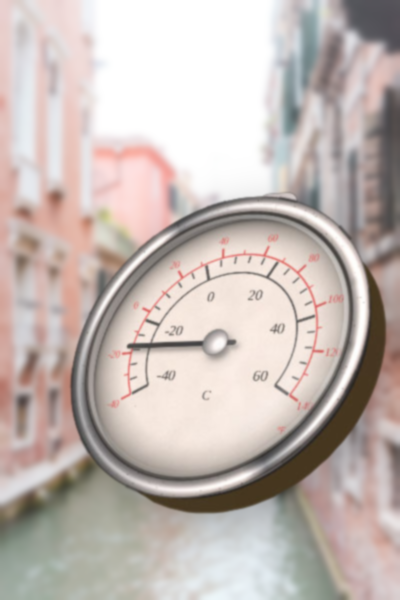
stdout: value=-28 unit=°C
